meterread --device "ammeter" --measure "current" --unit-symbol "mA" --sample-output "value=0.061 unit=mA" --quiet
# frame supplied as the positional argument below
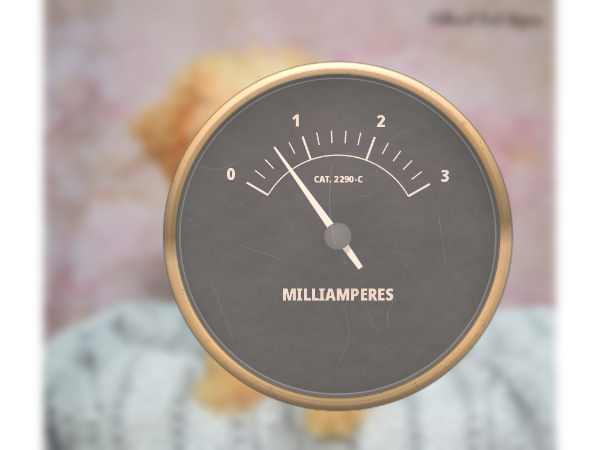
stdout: value=0.6 unit=mA
